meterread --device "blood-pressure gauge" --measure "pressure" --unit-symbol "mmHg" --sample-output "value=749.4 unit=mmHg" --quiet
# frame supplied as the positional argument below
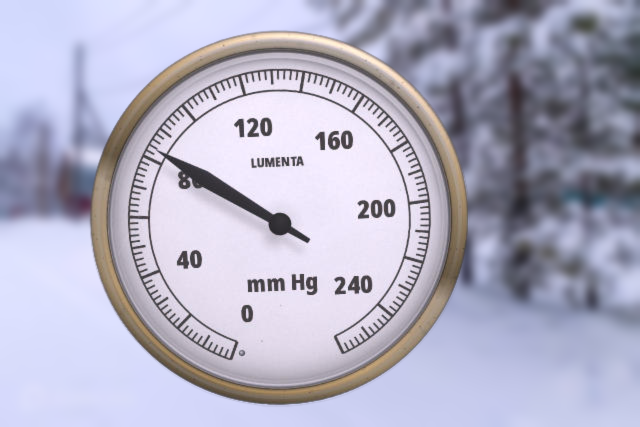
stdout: value=84 unit=mmHg
